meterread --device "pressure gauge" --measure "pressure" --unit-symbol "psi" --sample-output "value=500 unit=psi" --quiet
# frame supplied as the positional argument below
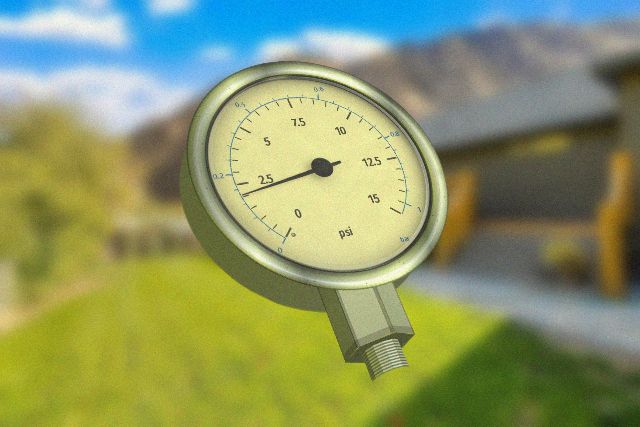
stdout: value=2 unit=psi
